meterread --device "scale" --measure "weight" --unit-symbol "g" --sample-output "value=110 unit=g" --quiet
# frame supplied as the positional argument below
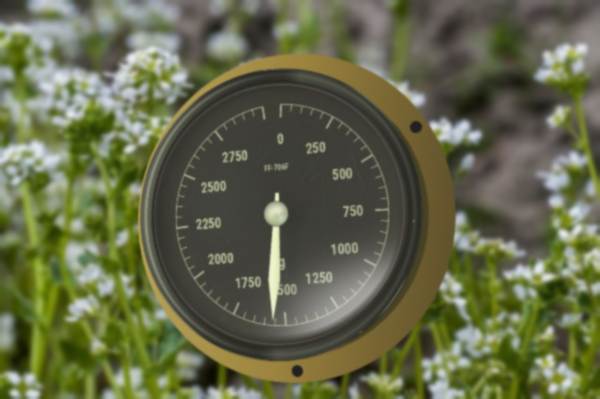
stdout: value=1550 unit=g
